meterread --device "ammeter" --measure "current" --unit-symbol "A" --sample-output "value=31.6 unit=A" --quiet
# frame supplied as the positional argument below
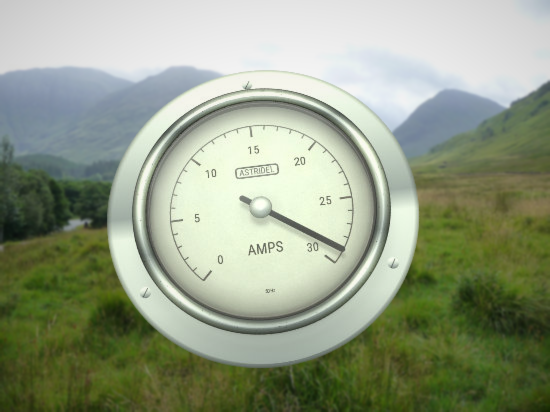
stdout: value=29 unit=A
